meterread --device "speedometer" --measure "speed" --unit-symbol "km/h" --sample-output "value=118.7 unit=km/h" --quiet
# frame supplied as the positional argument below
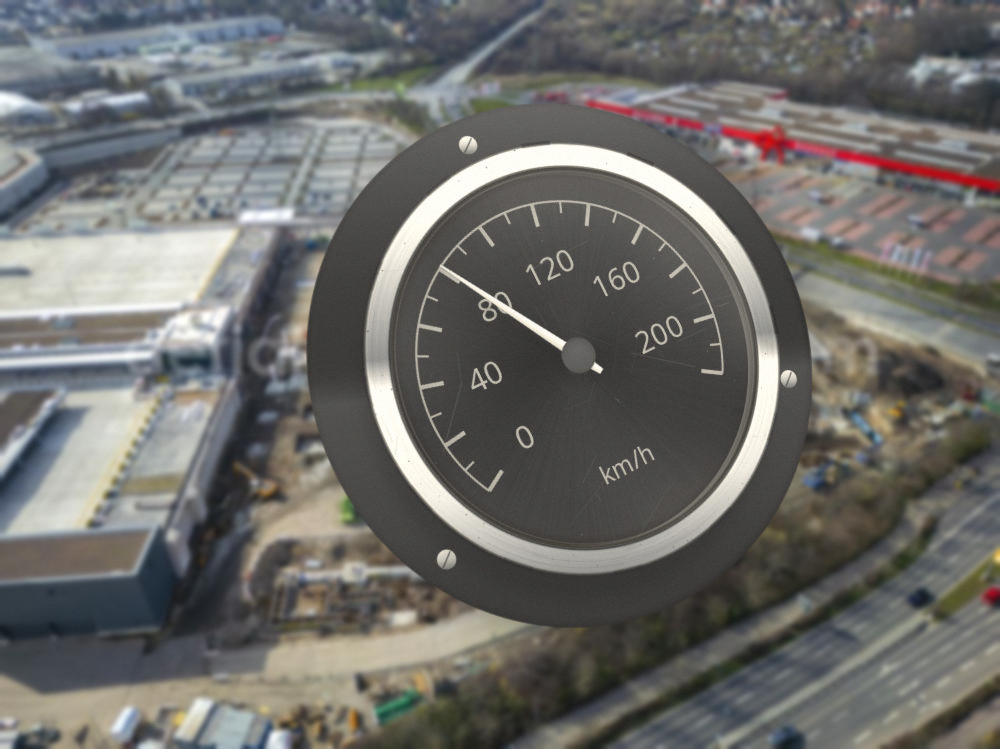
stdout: value=80 unit=km/h
